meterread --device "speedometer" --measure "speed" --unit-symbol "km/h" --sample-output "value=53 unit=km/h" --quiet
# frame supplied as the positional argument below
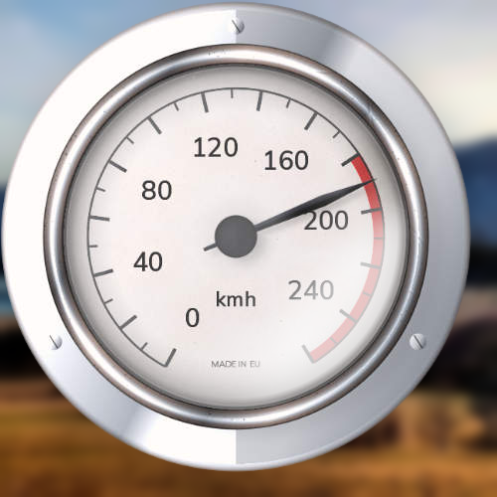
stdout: value=190 unit=km/h
